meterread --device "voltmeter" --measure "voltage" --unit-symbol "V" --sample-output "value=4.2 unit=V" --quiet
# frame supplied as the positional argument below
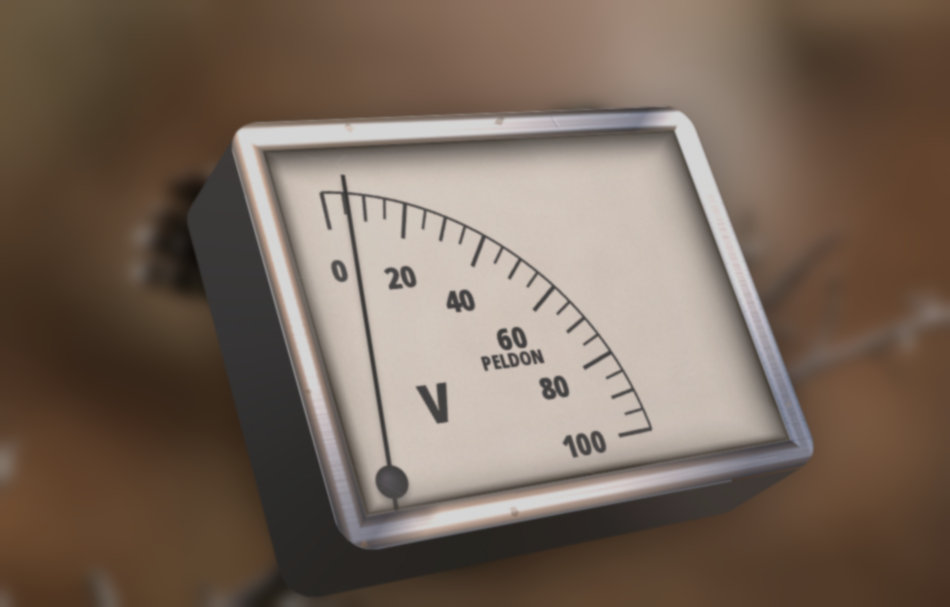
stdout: value=5 unit=V
